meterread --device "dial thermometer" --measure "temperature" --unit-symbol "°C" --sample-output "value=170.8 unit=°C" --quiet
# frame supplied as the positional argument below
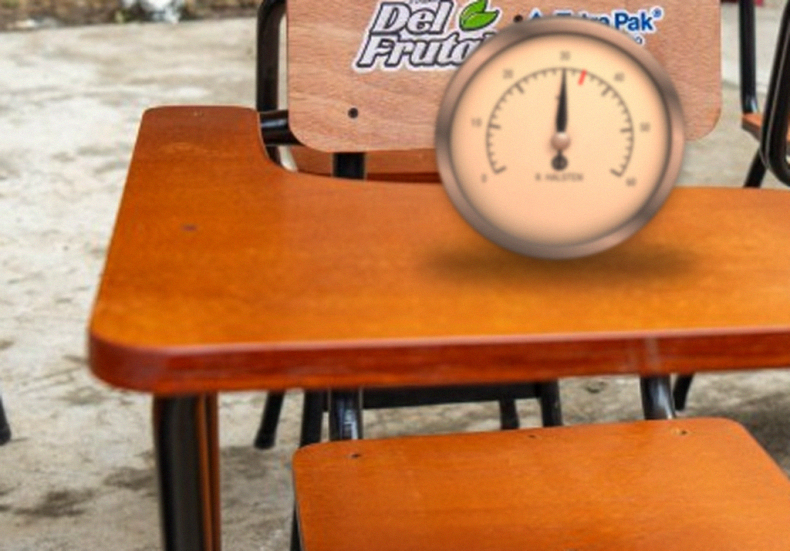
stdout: value=30 unit=°C
